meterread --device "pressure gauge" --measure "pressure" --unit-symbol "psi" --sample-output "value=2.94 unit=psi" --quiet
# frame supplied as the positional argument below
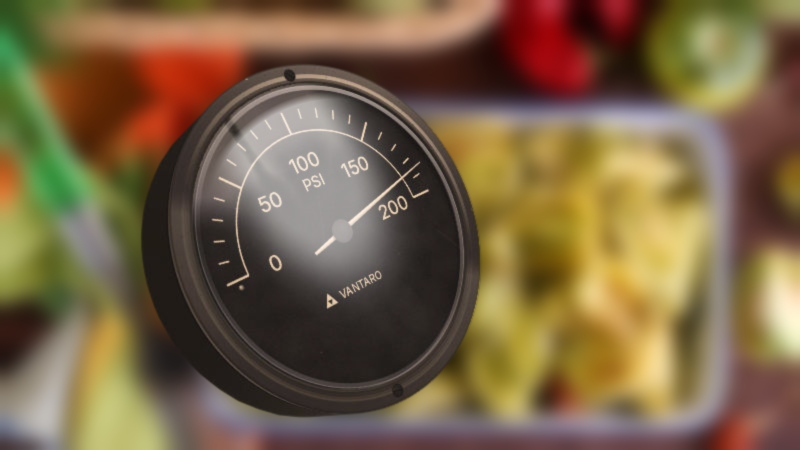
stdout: value=185 unit=psi
